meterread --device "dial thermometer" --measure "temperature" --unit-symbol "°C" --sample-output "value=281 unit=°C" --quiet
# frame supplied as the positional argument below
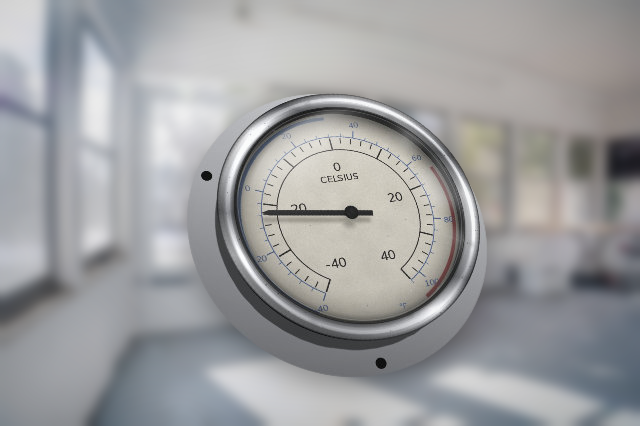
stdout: value=-22 unit=°C
